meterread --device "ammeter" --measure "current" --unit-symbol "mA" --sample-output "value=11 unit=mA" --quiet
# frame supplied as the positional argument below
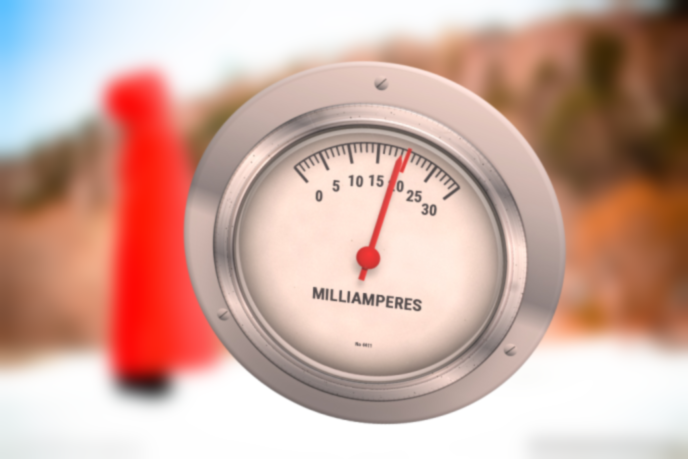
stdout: value=19 unit=mA
